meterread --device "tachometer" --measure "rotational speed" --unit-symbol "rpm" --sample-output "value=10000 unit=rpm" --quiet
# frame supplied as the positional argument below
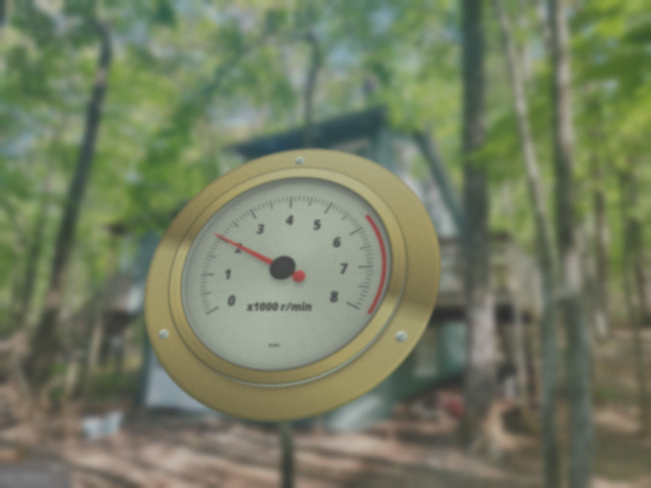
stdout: value=2000 unit=rpm
